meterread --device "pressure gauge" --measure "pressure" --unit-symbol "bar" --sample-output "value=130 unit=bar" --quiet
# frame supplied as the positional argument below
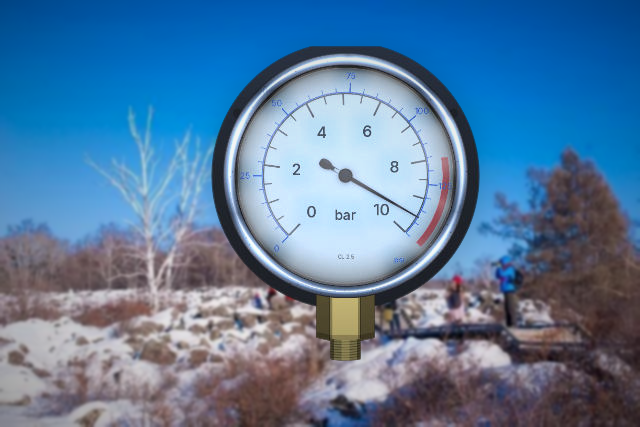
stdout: value=9.5 unit=bar
